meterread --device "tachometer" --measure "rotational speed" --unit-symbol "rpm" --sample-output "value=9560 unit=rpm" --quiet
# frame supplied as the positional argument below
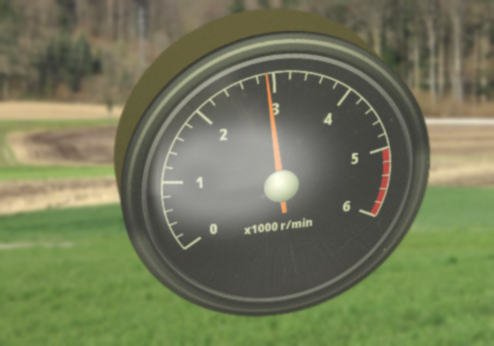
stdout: value=2900 unit=rpm
